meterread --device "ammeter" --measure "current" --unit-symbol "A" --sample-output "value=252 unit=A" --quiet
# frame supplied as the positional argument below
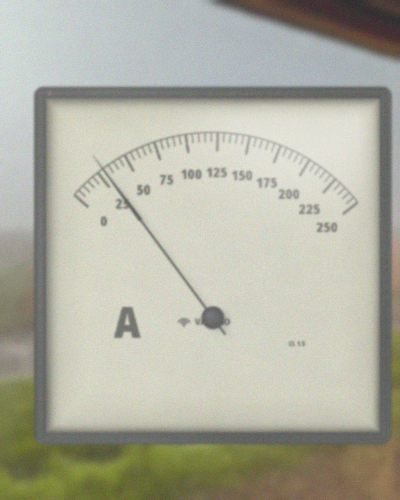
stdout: value=30 unit=A
